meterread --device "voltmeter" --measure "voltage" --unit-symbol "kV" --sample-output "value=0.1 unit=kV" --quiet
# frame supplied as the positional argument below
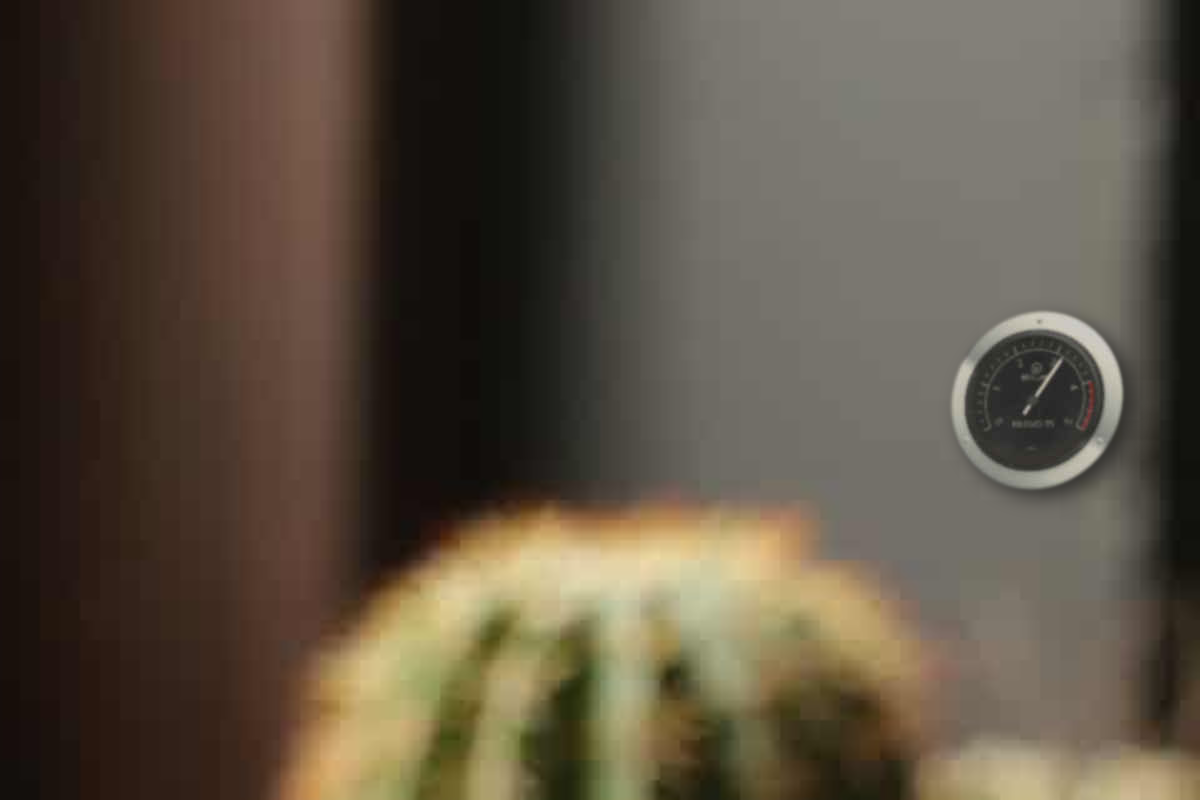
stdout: value=3.2 unit=kV
